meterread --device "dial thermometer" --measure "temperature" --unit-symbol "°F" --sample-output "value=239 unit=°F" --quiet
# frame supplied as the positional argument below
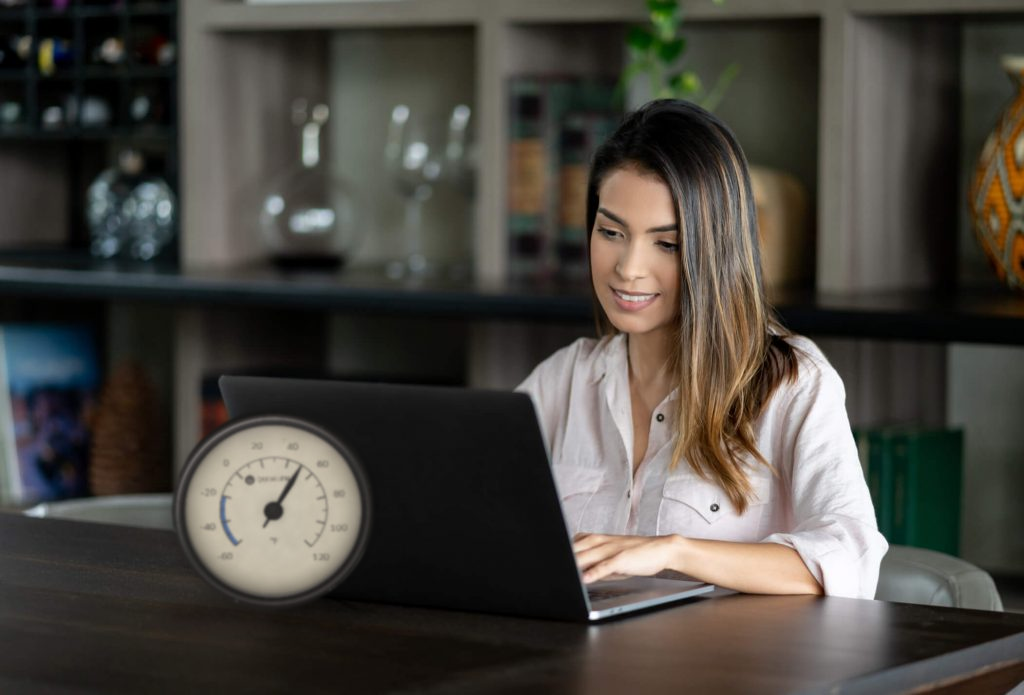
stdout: value=50 unit=°F
